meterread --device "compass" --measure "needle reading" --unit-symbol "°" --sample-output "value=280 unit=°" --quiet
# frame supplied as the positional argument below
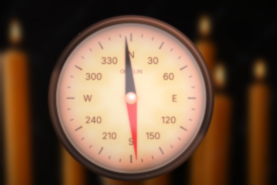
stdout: value=175 unit=°
